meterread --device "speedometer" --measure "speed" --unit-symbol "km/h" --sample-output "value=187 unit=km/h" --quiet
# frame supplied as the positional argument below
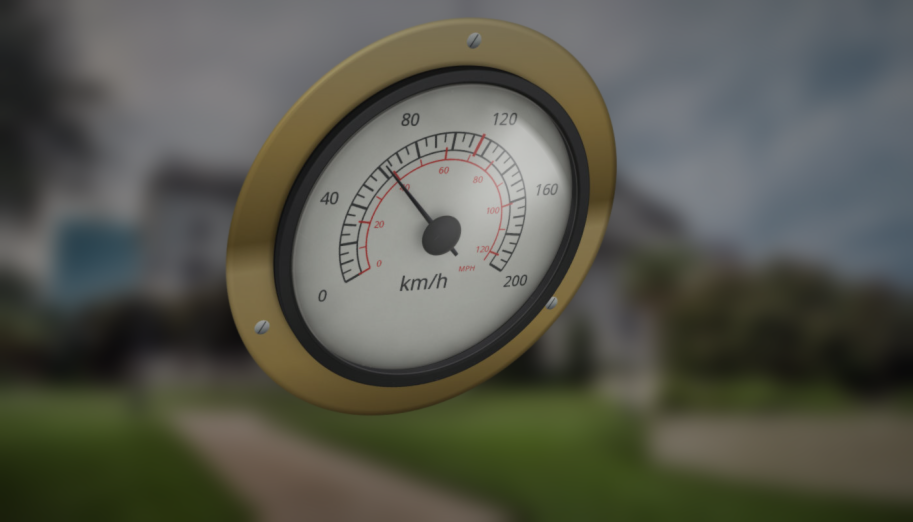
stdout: value=62.5 unit=km/h
